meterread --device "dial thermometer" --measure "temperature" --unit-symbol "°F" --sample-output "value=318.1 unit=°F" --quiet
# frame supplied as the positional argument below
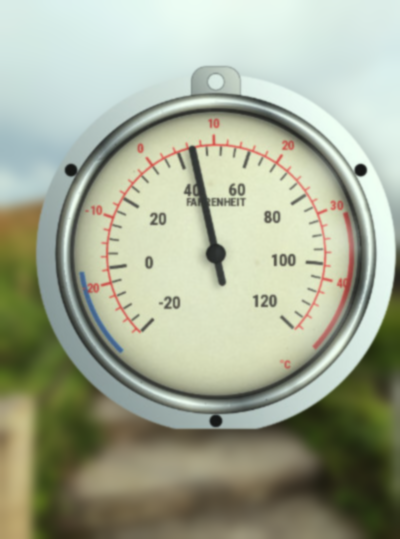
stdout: value=44 unit=°F
